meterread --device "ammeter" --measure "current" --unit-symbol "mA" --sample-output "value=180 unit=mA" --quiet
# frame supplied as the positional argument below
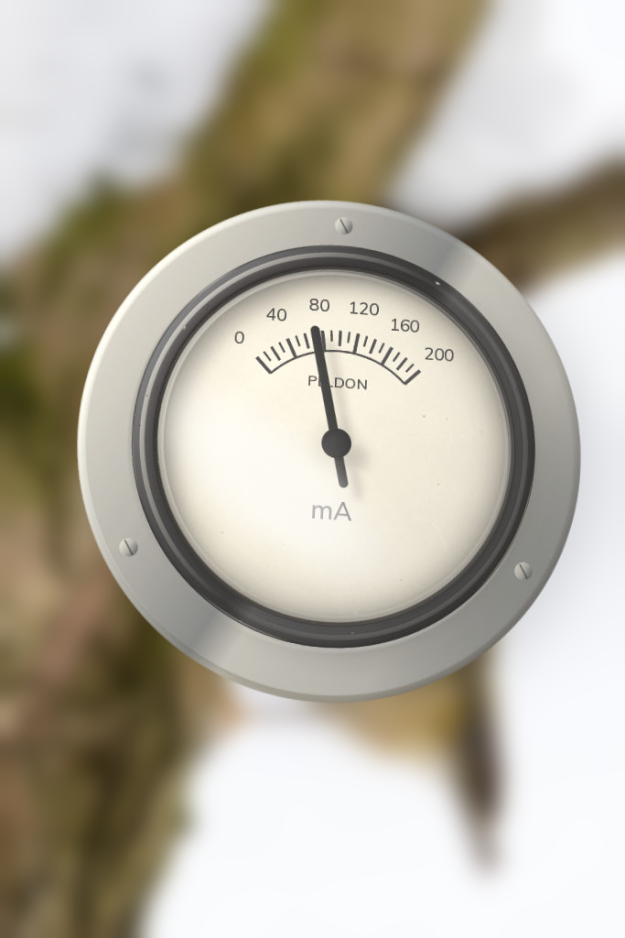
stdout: value=70 unit=mA
